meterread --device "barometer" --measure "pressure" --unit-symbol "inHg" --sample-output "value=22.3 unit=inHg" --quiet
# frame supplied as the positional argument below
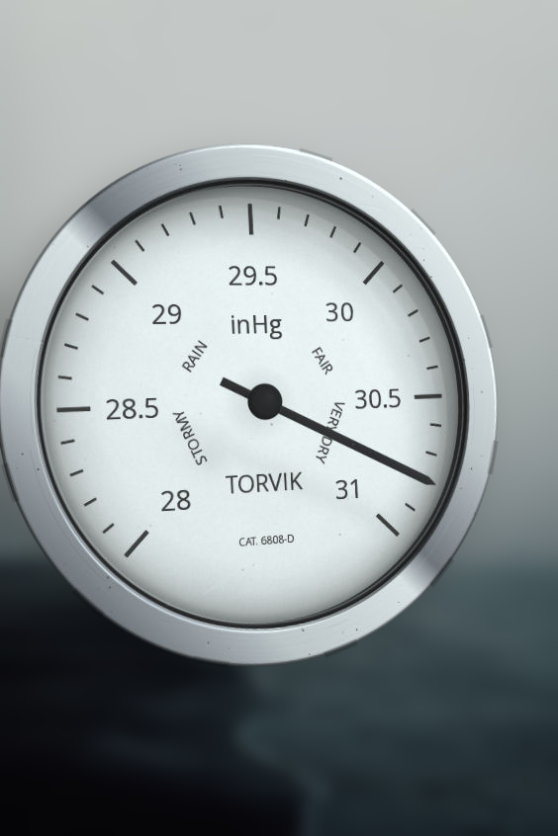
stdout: value=30.8 unit=inHg
